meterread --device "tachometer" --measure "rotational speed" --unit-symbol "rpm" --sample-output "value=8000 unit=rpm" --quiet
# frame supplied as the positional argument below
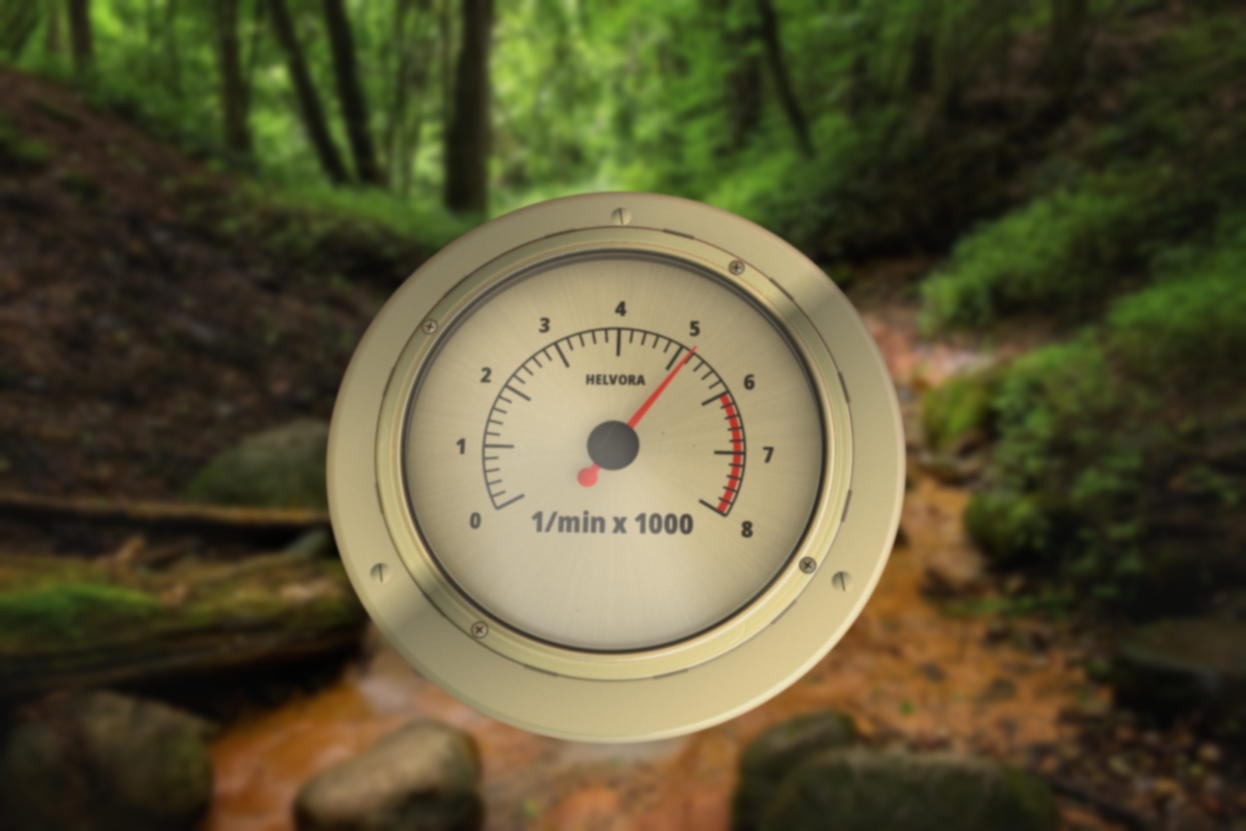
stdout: value=5200 unit=rpm
